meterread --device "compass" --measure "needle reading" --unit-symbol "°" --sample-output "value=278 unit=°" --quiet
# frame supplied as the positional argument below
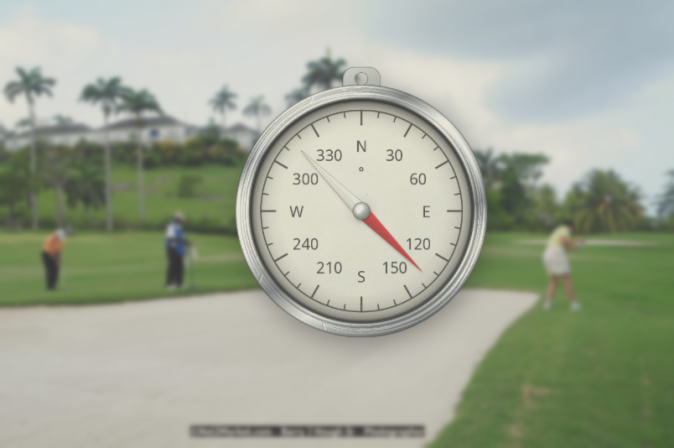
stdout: value=135 unit=°
